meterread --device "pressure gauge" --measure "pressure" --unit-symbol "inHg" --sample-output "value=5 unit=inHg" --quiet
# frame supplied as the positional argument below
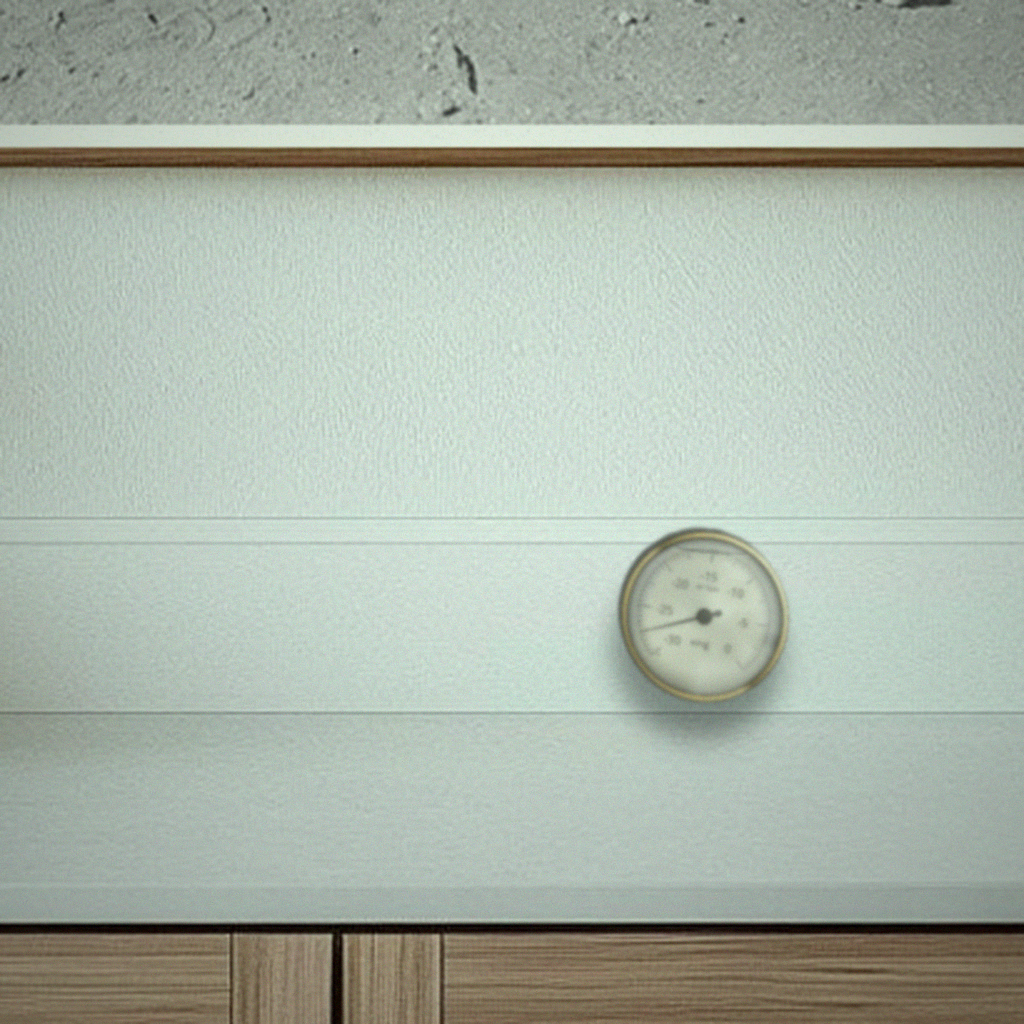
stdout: value=-27.5 unit=inHg
